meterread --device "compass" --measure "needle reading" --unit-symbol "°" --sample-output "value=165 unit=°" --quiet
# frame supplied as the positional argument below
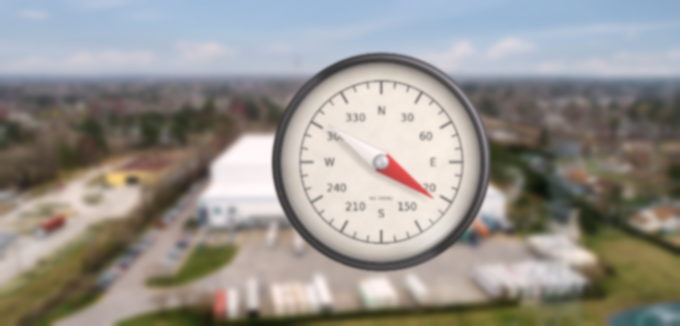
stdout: value=125 unit=°
